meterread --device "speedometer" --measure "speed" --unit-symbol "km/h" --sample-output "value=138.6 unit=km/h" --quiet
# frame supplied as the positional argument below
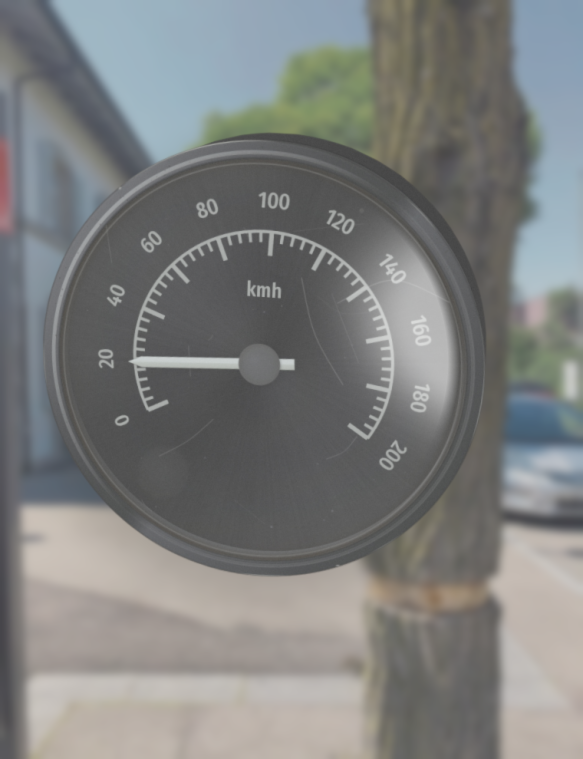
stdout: value=20 unit=km/h
